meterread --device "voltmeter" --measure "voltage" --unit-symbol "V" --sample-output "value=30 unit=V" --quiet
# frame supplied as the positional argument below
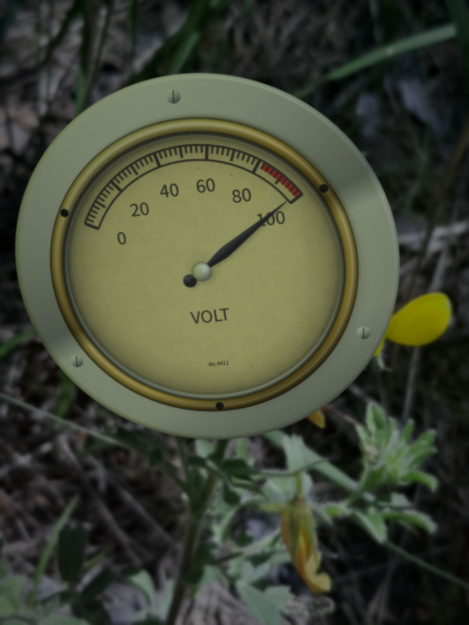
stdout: value=98 unit=V
